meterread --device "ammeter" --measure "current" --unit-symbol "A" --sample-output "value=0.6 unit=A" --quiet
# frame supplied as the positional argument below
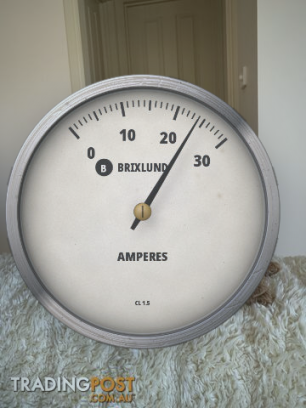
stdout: value=24 unit=A
